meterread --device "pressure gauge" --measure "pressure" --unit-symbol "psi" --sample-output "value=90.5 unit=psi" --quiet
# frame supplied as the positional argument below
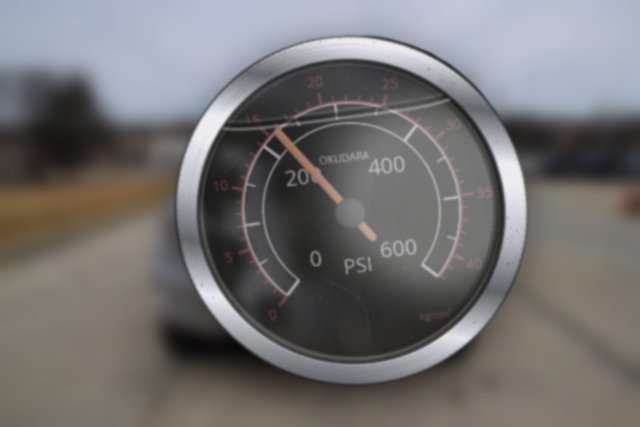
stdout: value=225 unit=psi
